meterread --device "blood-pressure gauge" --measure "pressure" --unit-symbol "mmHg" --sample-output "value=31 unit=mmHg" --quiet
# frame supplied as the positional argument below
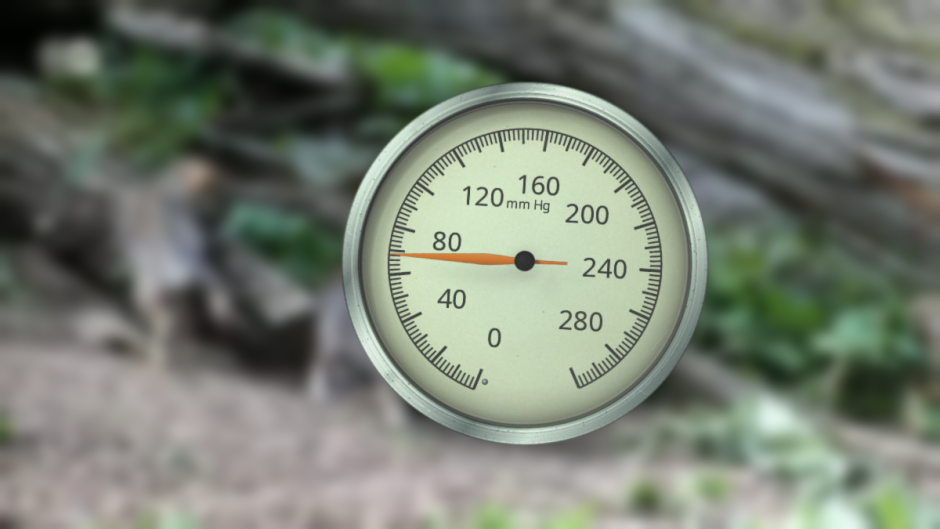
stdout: value=68 unit=mmHg
